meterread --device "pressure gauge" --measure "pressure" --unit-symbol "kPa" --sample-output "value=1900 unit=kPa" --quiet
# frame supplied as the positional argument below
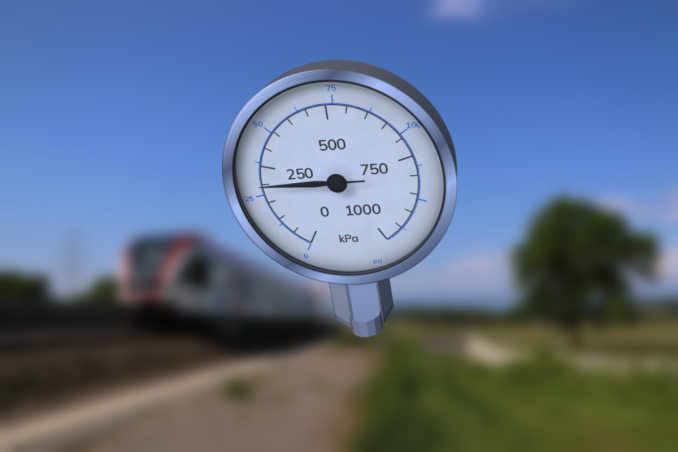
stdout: value=200 unit=kPa
